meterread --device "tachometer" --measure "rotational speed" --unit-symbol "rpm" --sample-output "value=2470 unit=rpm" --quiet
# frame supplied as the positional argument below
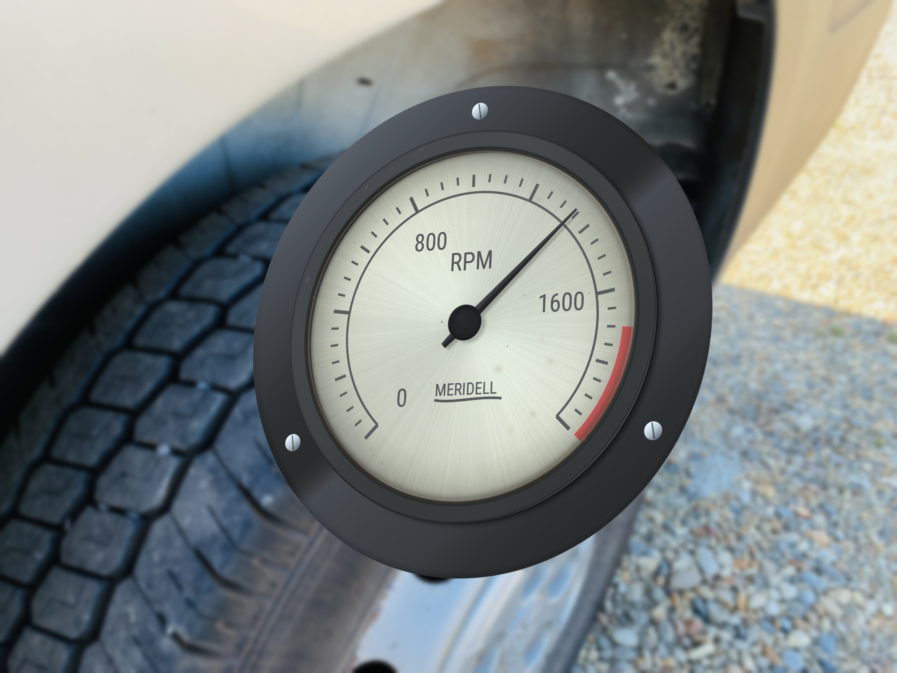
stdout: value=1350 unit=rpm
